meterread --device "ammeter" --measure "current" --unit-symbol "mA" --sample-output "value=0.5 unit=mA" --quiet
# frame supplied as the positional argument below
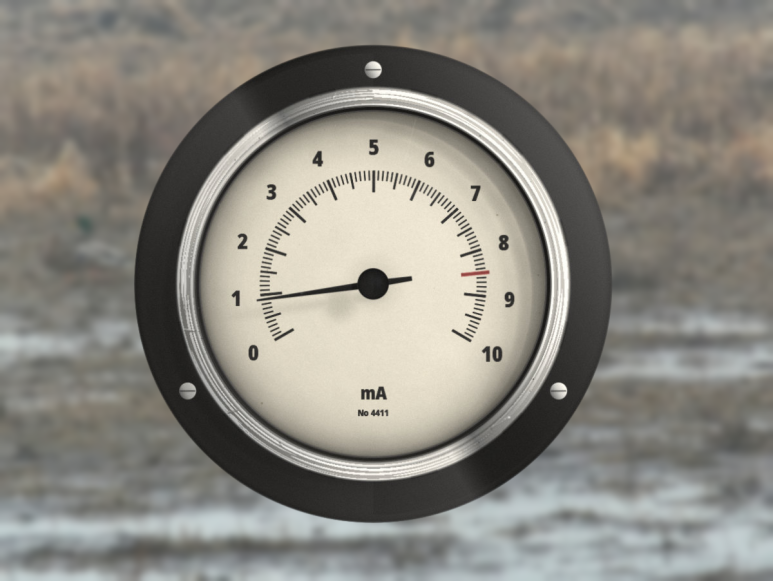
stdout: value=0.9 unit=mA
